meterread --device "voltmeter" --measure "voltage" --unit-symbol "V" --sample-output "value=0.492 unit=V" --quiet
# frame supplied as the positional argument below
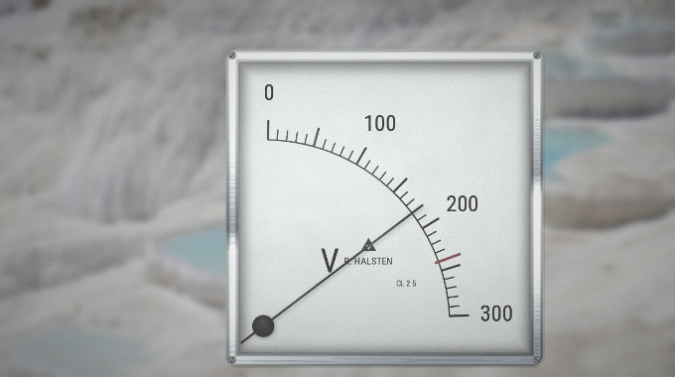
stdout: value=180 unit=V
